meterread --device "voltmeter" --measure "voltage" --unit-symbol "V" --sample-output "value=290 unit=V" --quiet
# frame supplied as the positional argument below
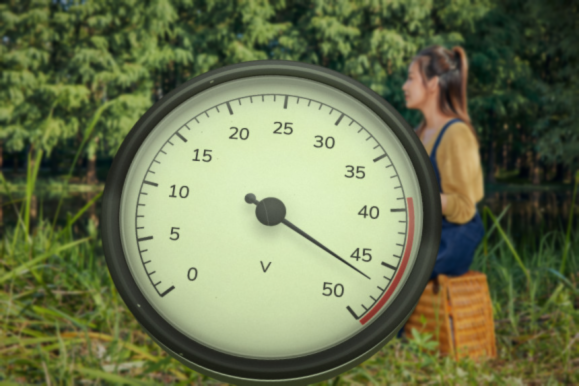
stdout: value=47 unit=V
